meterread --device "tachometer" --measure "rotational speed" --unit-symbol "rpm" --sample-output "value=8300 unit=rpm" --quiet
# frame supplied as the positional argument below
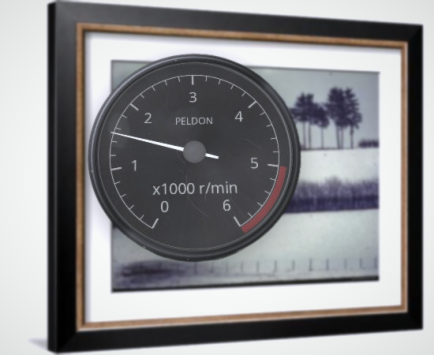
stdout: value=1500 unit=rpm
